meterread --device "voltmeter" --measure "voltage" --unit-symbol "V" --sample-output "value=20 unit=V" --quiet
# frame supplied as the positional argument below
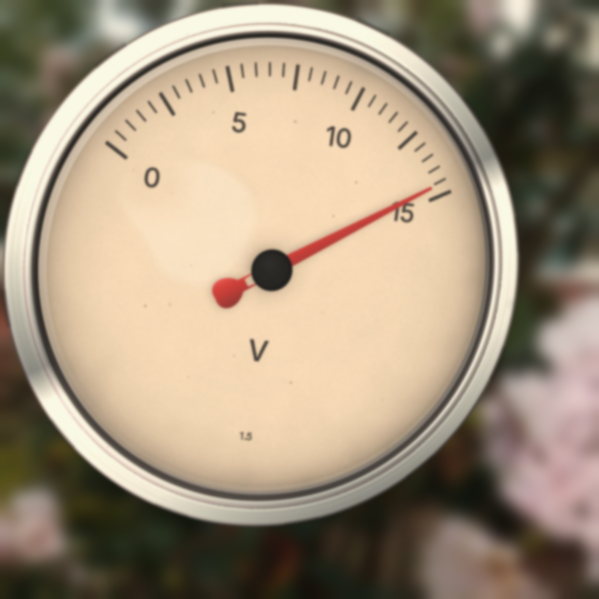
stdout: value=14.5 unit=V
